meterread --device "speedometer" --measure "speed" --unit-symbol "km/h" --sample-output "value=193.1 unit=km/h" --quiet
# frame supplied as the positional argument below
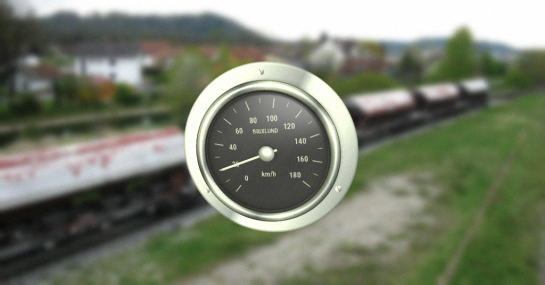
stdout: value=20 unit=km/h
